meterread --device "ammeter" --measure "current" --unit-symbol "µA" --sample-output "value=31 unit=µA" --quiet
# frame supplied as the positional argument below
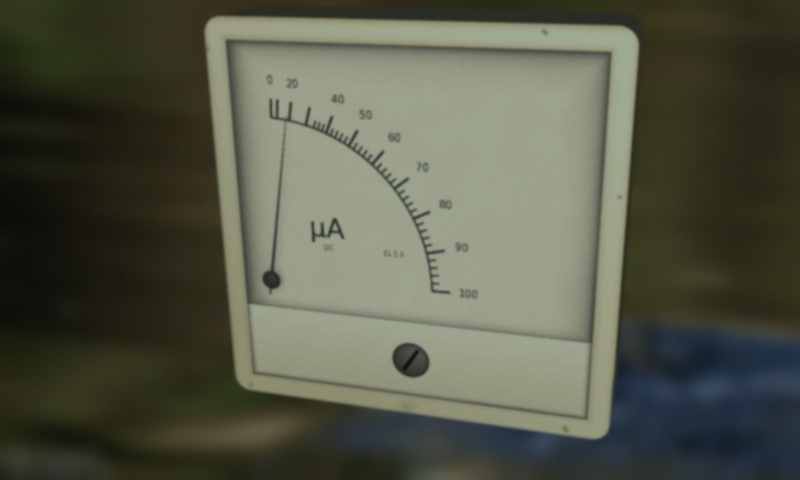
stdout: value=20 unit=µA
